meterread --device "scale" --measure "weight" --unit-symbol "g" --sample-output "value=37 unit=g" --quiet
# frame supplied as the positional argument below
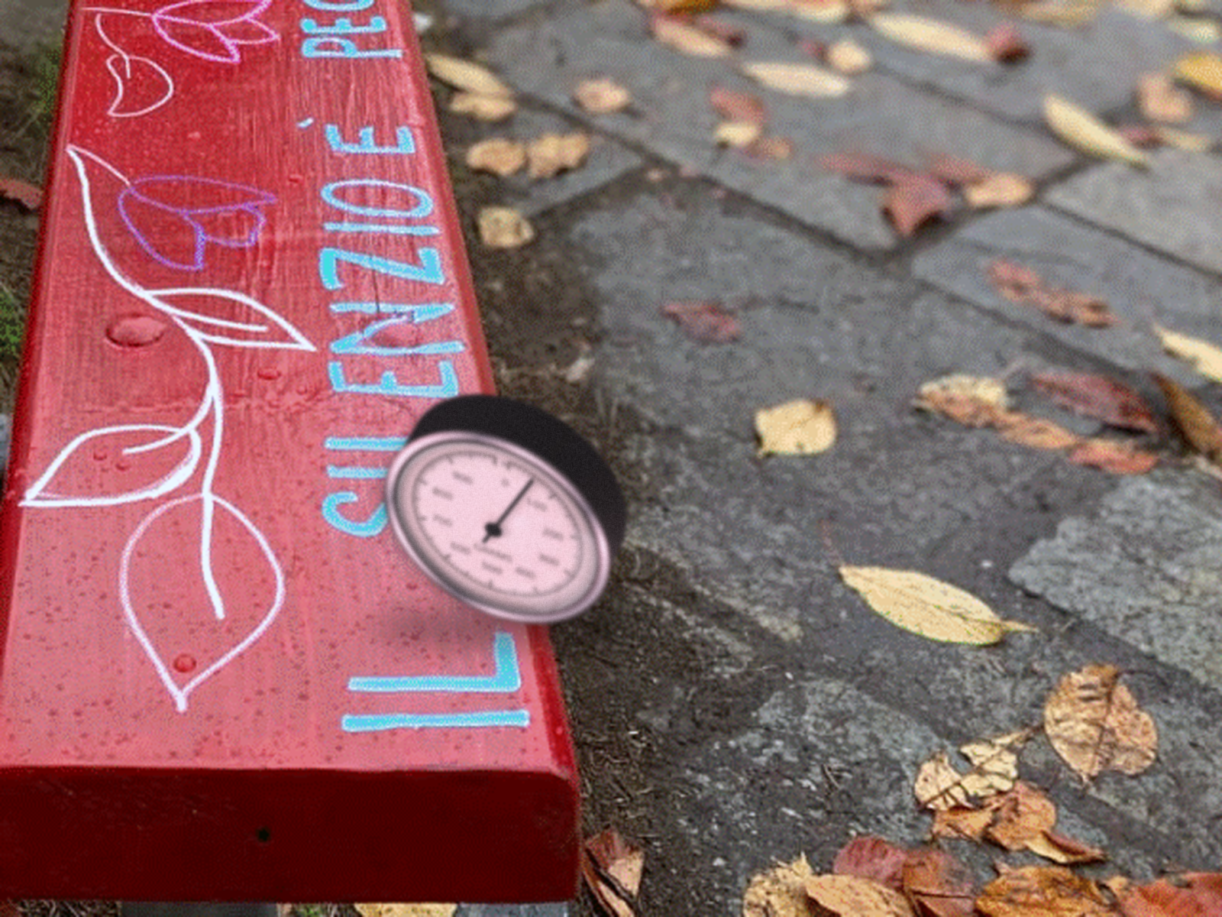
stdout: value=50 unit=g
